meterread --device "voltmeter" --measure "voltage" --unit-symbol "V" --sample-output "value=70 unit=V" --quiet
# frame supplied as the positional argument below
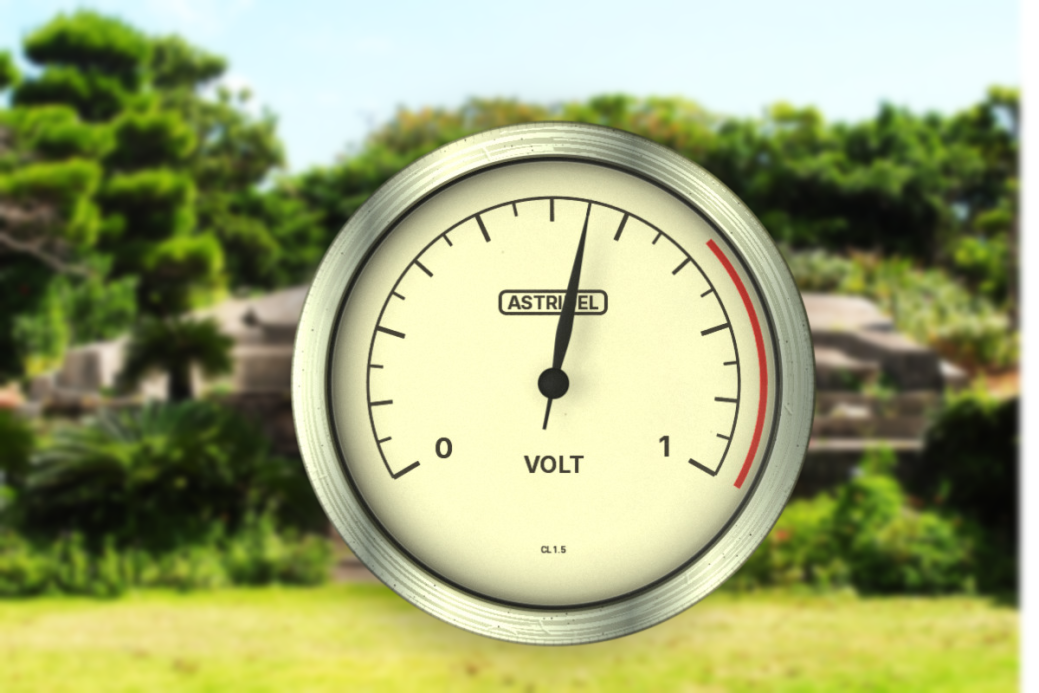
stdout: value=0.55 unit=V
